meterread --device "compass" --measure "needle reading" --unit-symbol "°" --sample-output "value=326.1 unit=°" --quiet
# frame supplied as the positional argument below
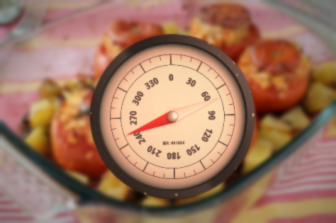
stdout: value=250 unit=°
